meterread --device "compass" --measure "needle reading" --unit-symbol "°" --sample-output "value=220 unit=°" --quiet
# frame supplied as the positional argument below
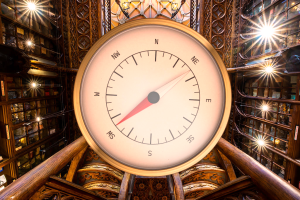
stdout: value=230 unit=°
